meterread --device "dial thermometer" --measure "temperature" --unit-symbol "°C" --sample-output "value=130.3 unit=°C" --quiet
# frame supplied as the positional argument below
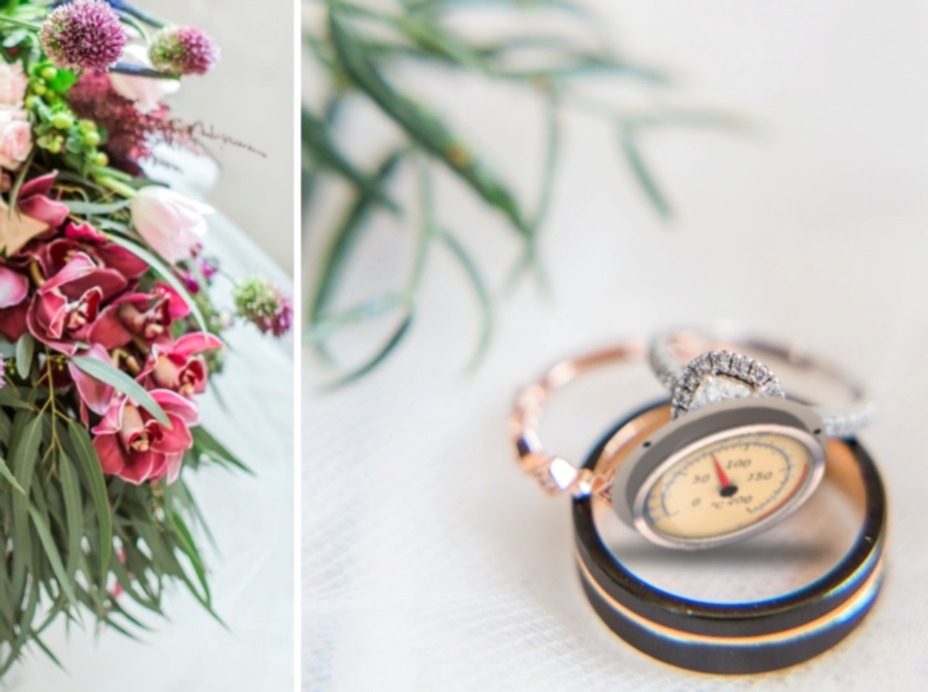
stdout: value=75 unit=°C
